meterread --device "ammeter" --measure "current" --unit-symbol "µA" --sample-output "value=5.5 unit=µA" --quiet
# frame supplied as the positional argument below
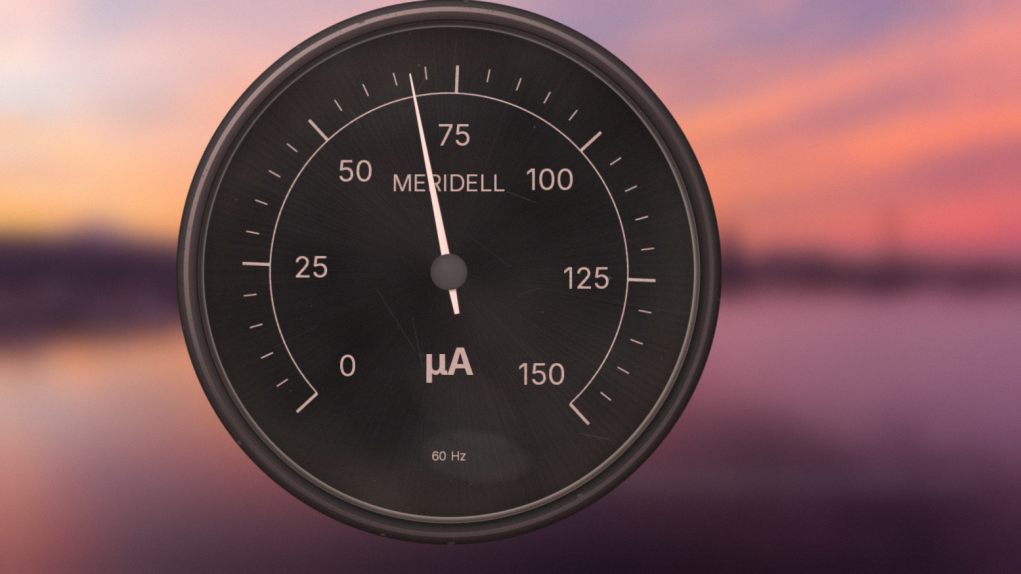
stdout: value=67.5 unit=µA
